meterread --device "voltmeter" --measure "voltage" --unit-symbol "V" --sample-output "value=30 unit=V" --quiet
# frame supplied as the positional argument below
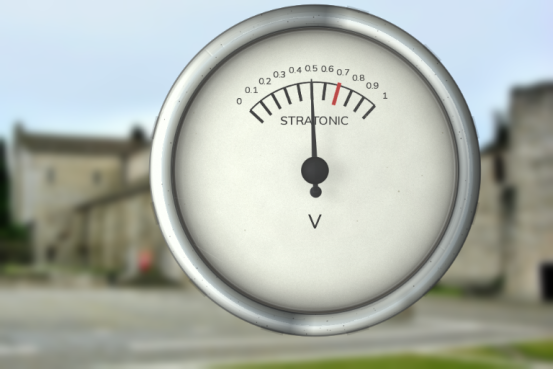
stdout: value=0.5 unit=V
